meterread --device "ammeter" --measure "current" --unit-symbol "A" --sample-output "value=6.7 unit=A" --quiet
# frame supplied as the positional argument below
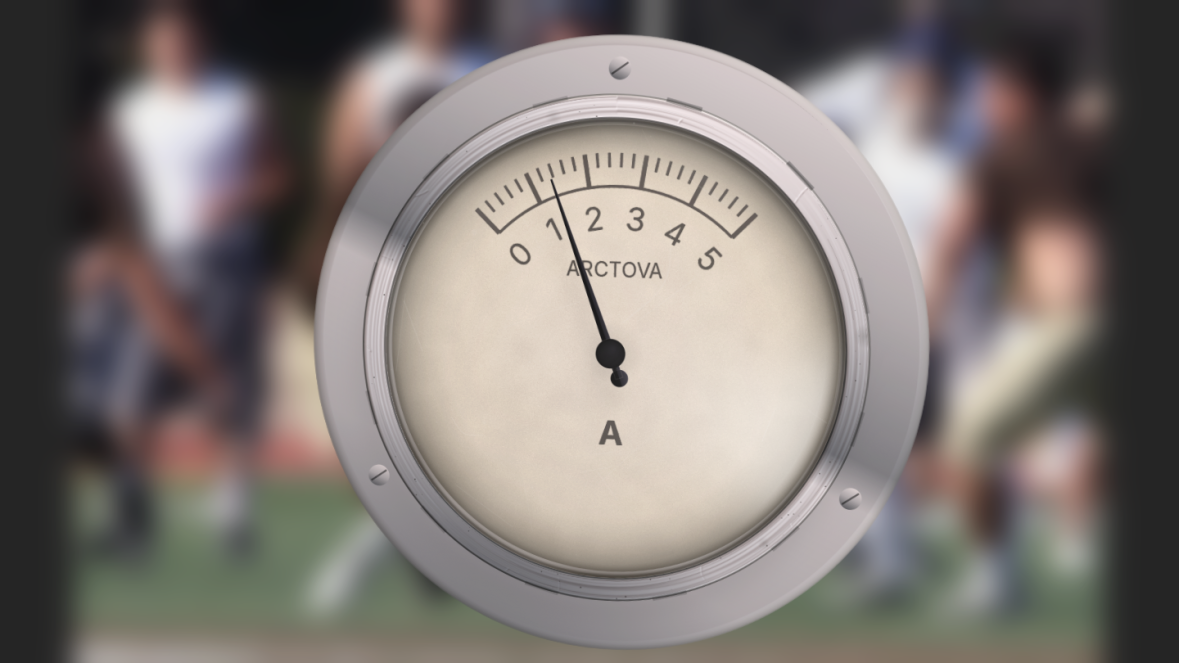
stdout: value=1.4 unit=A
